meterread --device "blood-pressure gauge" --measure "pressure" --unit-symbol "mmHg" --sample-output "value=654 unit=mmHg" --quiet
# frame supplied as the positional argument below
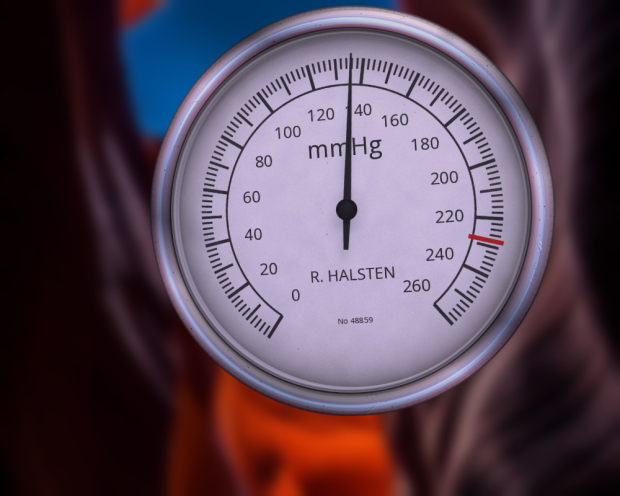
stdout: value=136 unit=mmHg
